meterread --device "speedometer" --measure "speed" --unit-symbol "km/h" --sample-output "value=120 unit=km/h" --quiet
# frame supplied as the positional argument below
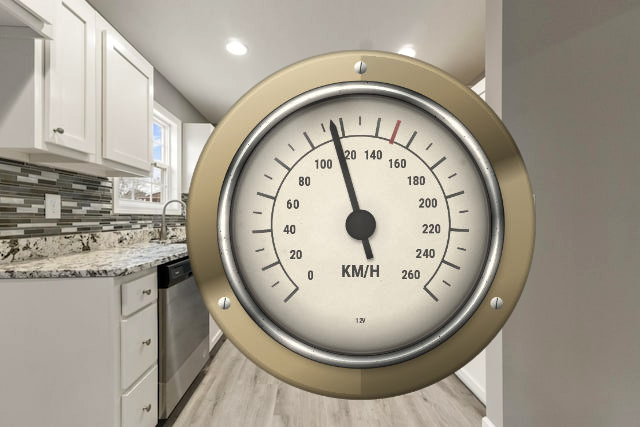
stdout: value=115 unit=km/h
